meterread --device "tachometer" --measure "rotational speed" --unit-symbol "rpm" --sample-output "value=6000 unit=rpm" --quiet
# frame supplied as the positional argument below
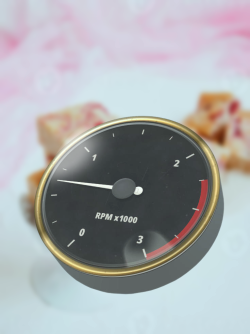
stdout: value=625 unit=rpm
